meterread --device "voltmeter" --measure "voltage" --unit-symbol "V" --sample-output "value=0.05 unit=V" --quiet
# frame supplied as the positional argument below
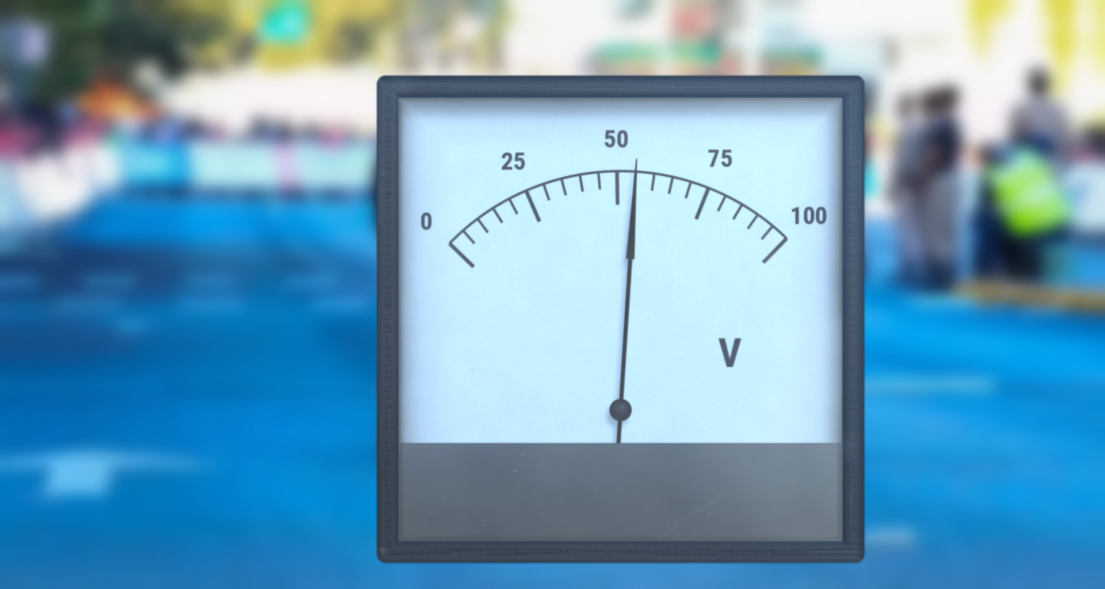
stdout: value=55 unit=V
